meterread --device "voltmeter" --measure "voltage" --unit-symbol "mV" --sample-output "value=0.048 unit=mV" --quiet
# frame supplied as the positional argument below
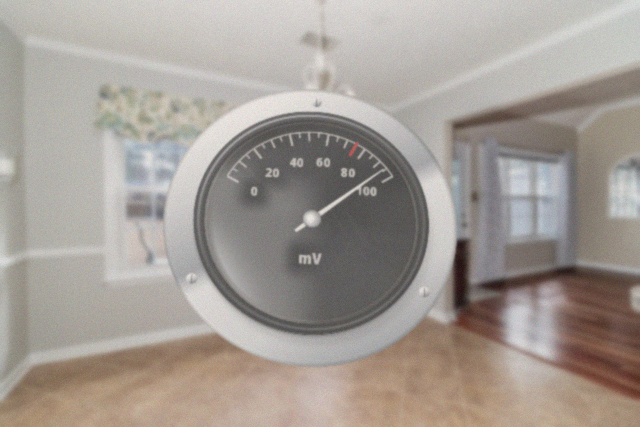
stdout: value=95 unit=mV
